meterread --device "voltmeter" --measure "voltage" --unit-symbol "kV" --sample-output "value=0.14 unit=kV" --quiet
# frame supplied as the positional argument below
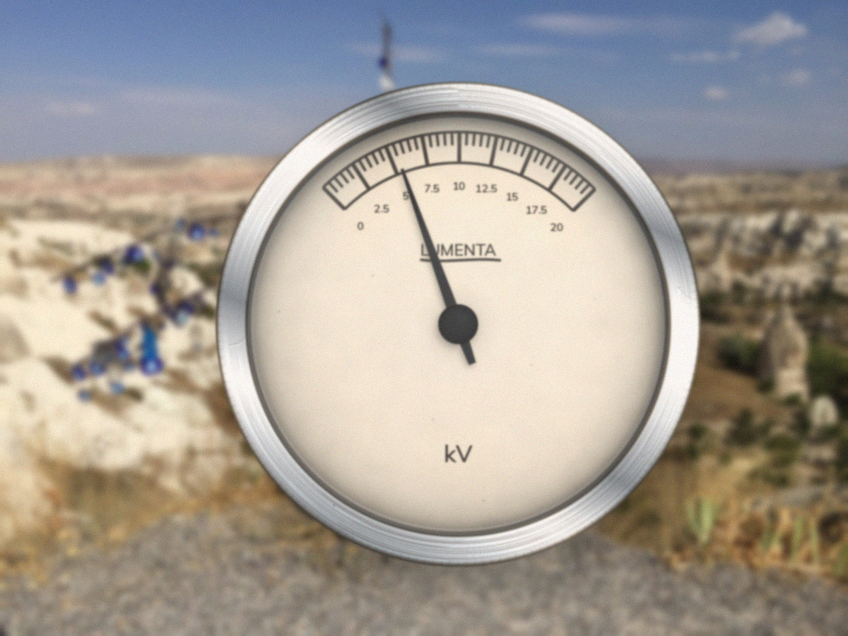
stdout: value=5.5 unit=kV
